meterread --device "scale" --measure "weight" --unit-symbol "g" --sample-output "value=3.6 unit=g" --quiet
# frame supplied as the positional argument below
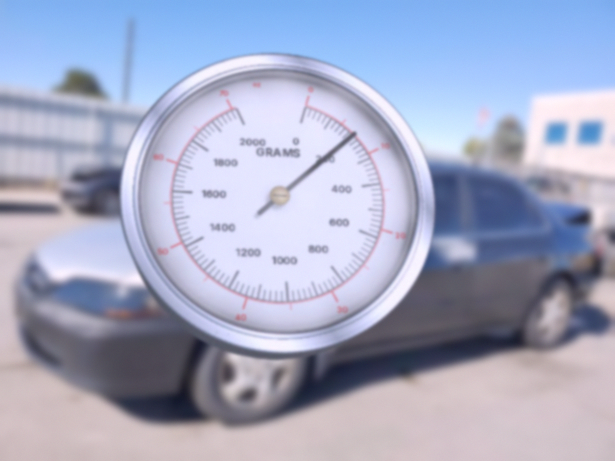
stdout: value=200 unit=g
